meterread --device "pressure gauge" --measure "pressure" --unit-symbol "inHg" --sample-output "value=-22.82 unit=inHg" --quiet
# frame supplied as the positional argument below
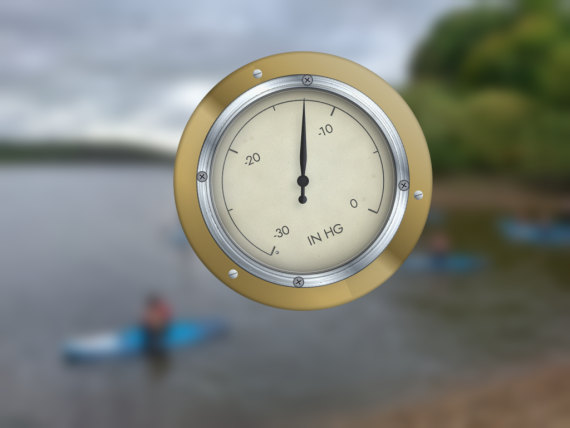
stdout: value=-12.5 unit=inHg
